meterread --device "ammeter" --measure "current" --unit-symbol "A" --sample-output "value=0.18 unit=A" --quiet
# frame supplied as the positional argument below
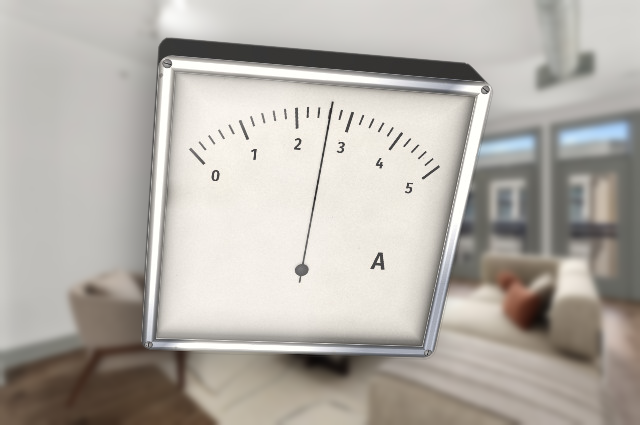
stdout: value=2.6 unit=A
